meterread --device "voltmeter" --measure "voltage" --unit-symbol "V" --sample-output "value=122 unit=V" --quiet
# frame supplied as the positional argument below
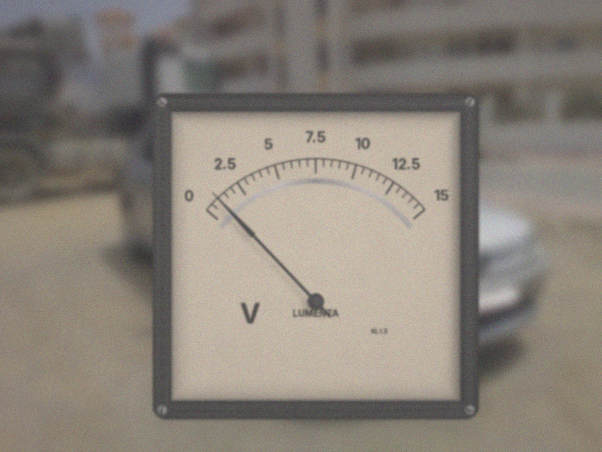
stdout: value=1 unit=V
